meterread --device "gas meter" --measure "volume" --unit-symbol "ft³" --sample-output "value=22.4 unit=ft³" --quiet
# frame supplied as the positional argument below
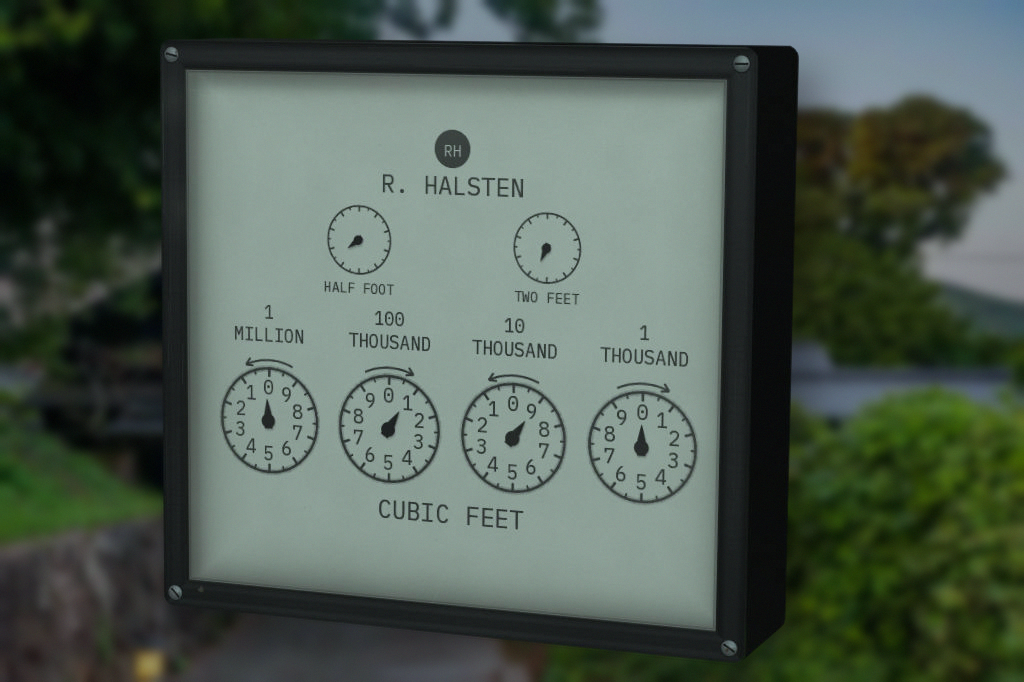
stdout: value=9000 unit=ft³
